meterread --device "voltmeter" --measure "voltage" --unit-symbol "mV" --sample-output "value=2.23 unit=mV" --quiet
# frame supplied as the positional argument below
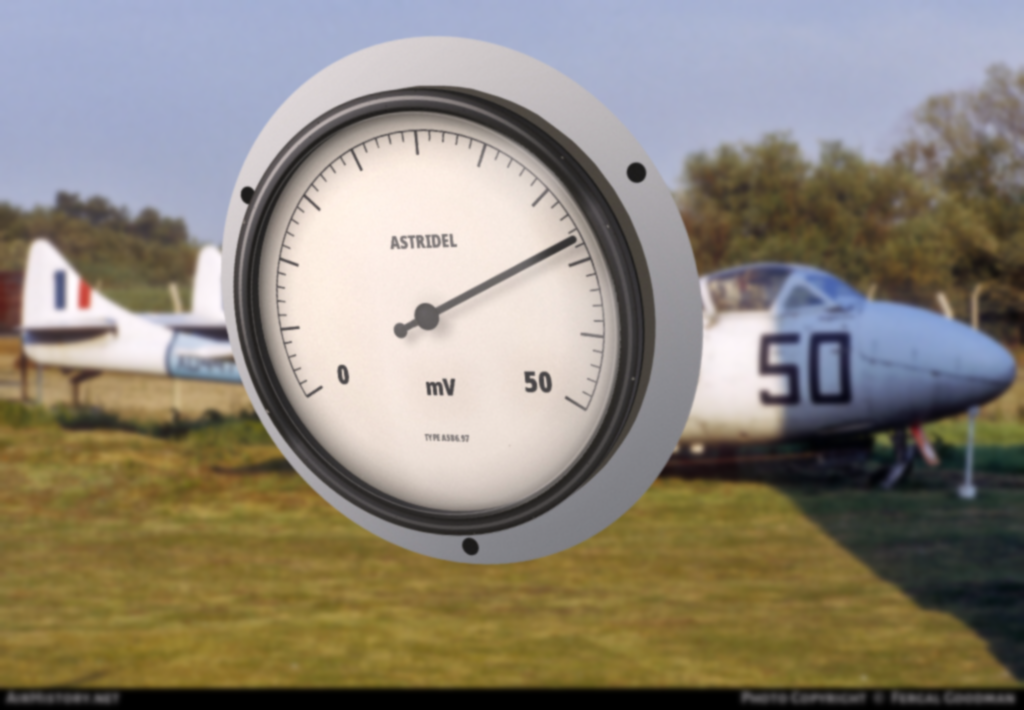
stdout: value=38.5 unit=mV
